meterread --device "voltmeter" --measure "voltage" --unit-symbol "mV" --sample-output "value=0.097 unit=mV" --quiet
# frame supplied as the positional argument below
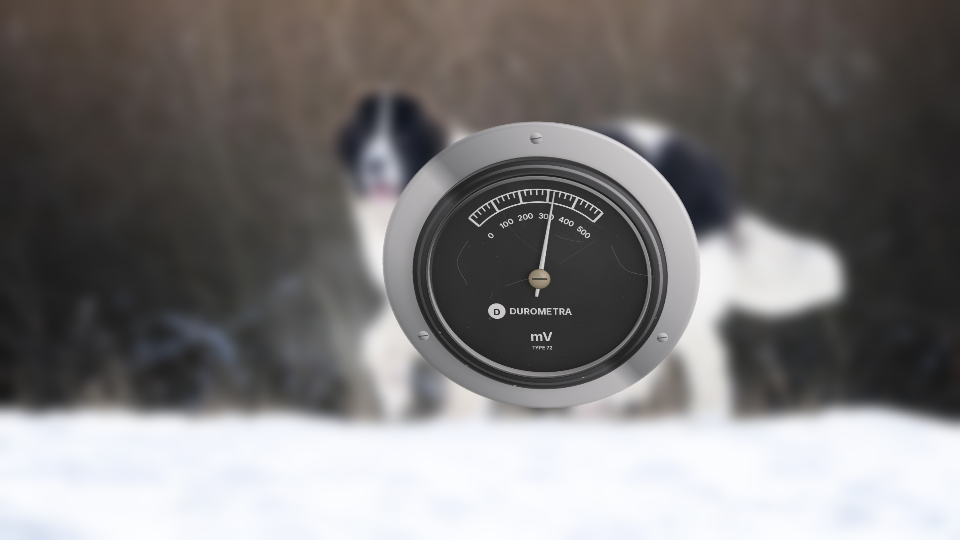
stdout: value=320 unit=mV
